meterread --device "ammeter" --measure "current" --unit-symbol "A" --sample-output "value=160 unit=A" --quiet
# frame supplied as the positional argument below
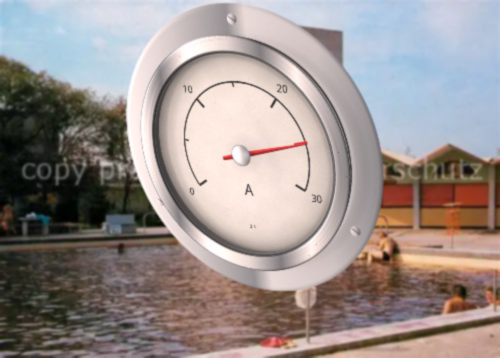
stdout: value=25 unit=A
